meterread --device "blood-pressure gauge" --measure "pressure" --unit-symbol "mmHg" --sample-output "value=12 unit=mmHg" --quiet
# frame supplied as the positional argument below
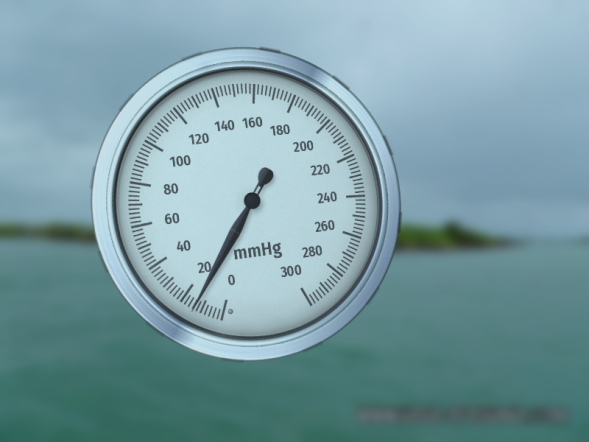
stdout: value=14 unit=mmHg
